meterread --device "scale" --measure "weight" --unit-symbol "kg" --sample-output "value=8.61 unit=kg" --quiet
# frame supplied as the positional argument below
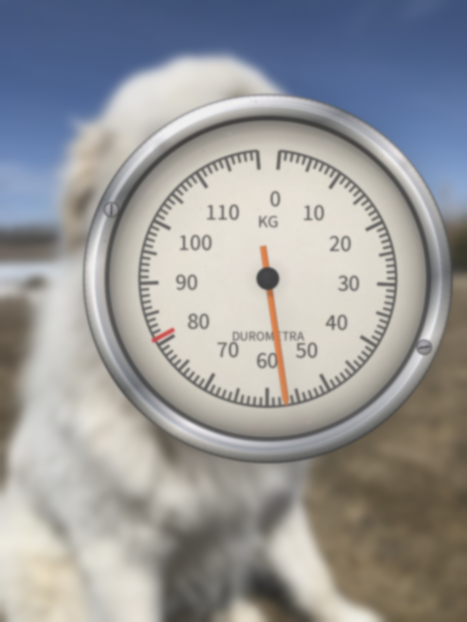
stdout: value=57 unit=kg
